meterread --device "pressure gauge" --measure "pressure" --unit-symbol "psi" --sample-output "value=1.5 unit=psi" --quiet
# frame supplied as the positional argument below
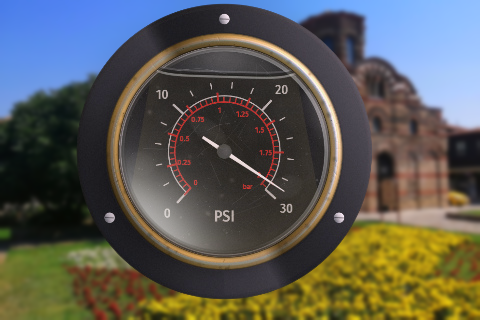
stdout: value=29 unit=psi
